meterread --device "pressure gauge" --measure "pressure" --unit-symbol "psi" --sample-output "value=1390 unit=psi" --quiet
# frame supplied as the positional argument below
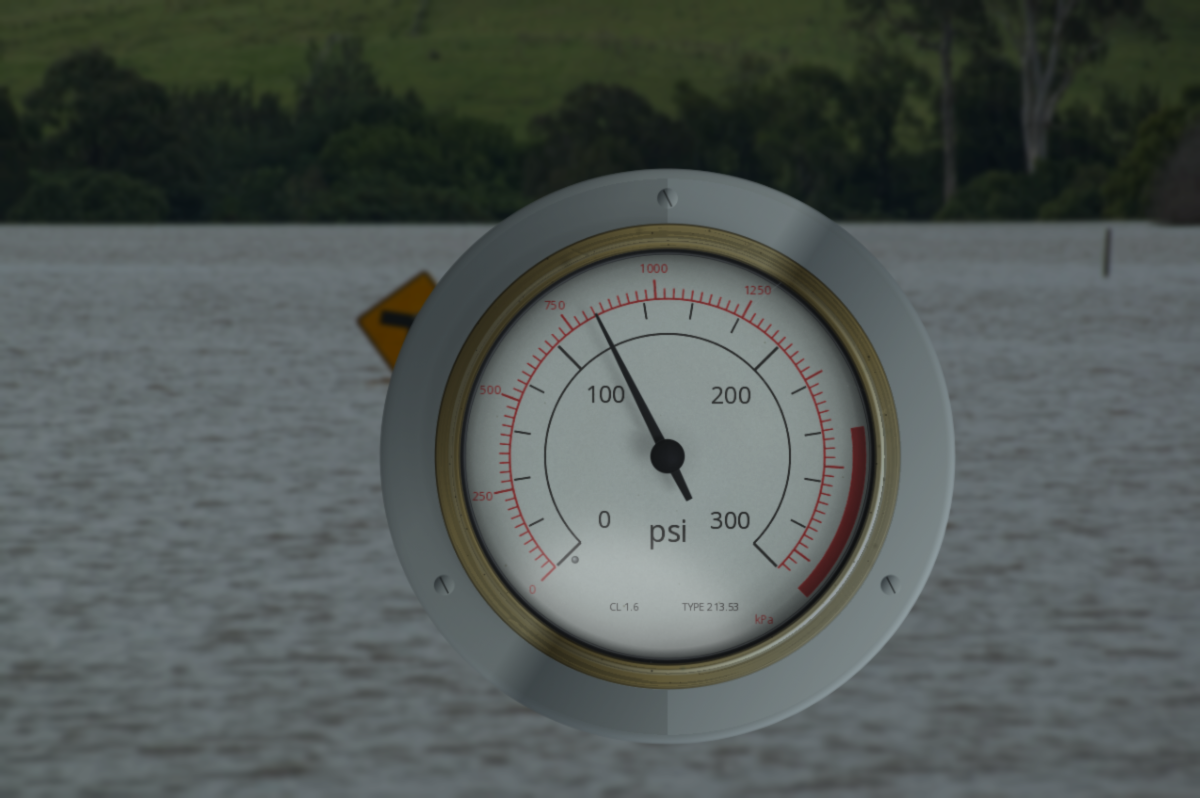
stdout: value=120 unit=psi
